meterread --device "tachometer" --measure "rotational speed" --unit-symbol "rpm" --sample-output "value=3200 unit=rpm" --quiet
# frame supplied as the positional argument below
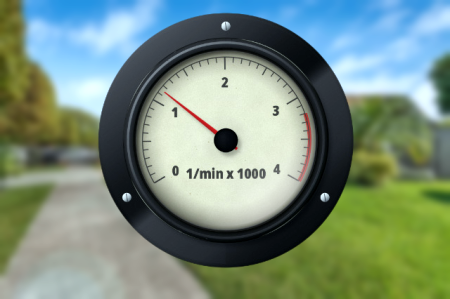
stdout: value=1150 unit=rpm
